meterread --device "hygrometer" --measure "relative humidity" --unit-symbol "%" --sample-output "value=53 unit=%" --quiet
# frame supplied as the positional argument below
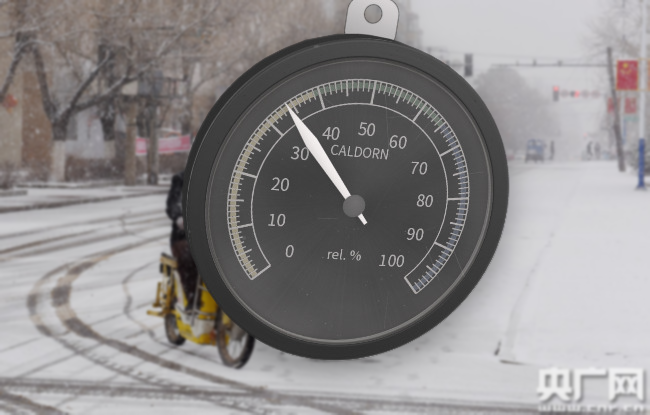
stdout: value=34 unit=%
